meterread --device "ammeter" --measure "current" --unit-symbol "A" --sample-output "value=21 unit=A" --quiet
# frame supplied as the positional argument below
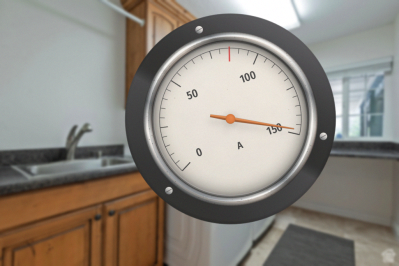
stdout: value=147.5 unit=A
